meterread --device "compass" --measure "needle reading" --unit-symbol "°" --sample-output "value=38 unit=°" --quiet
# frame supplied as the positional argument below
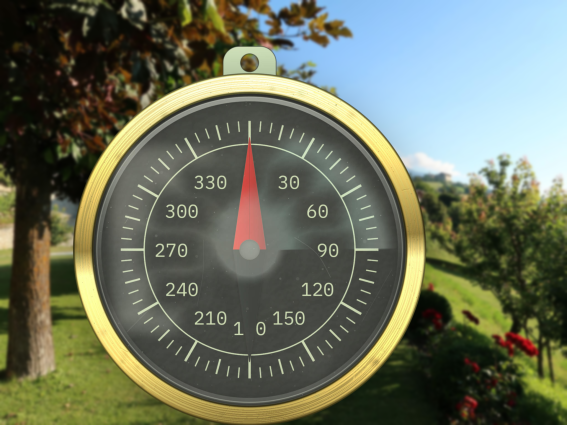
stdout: value=0 unit=°
